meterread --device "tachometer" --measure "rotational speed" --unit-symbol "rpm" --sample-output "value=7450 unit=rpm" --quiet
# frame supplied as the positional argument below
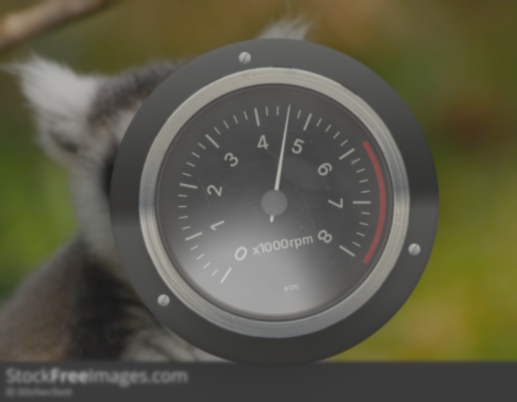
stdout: value=4600 unit=rpm
